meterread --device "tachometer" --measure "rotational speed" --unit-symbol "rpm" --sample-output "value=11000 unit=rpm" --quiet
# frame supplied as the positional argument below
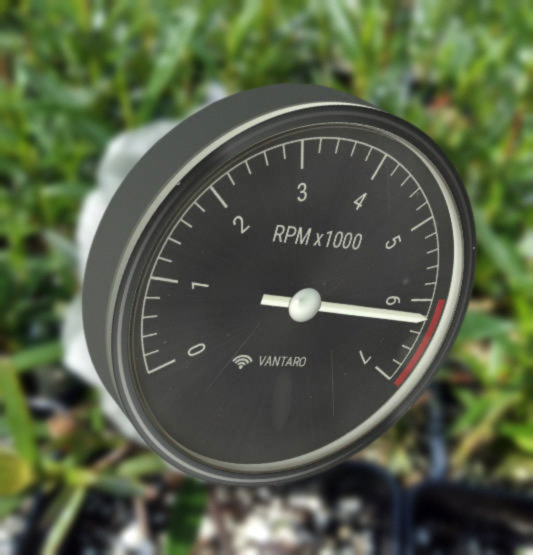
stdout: value=6200 unit=rpm
